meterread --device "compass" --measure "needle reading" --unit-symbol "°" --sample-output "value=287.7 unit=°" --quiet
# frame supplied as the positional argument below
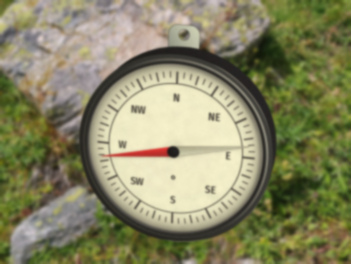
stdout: value=260 unit=°
